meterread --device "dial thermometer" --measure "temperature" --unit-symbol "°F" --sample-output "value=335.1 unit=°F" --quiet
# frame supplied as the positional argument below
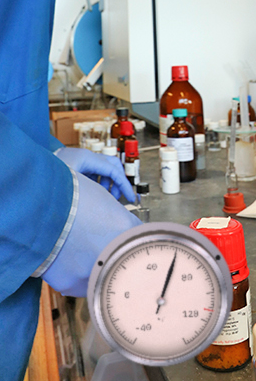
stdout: value=60 unit=°F
